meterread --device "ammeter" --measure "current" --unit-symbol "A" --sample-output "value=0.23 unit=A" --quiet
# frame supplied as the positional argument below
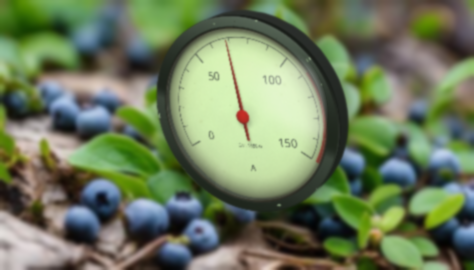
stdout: value=70 unit=A
